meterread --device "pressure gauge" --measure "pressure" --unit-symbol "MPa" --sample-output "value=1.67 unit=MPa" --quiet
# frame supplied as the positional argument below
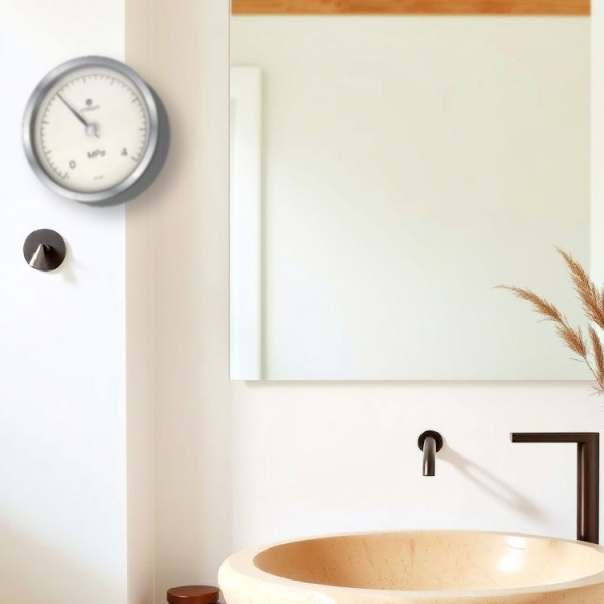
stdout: value=1.5 unit=MPa
